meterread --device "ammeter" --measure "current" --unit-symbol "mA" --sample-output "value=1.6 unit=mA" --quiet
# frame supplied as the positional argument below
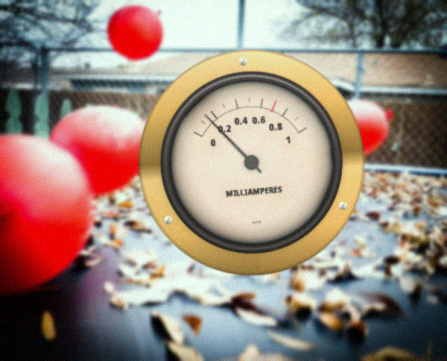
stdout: value=0.15 unit=mA
